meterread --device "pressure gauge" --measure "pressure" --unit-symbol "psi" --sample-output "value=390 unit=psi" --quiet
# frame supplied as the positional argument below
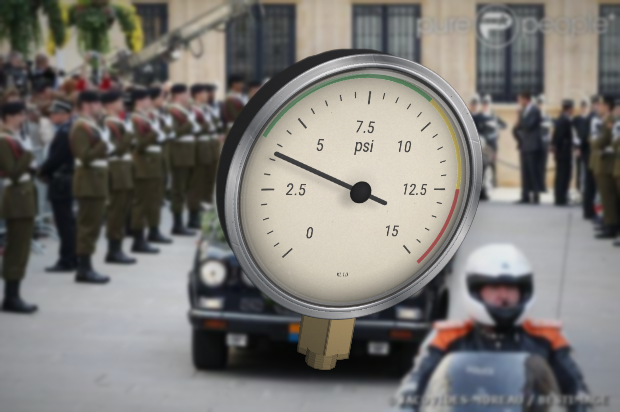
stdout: value=3.75 unit=psi
